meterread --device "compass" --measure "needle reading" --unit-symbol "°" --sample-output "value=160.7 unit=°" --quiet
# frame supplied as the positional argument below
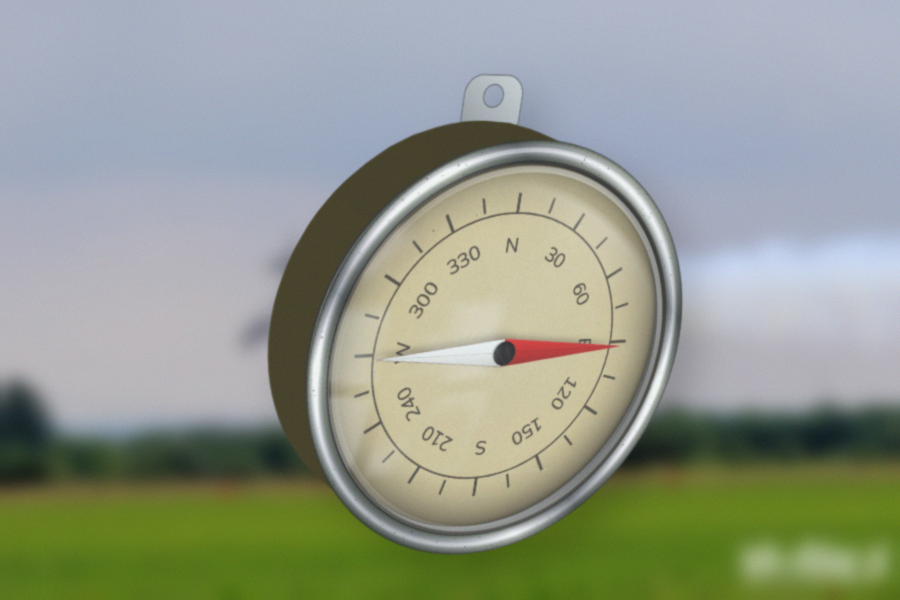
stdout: value=90 unit=°
